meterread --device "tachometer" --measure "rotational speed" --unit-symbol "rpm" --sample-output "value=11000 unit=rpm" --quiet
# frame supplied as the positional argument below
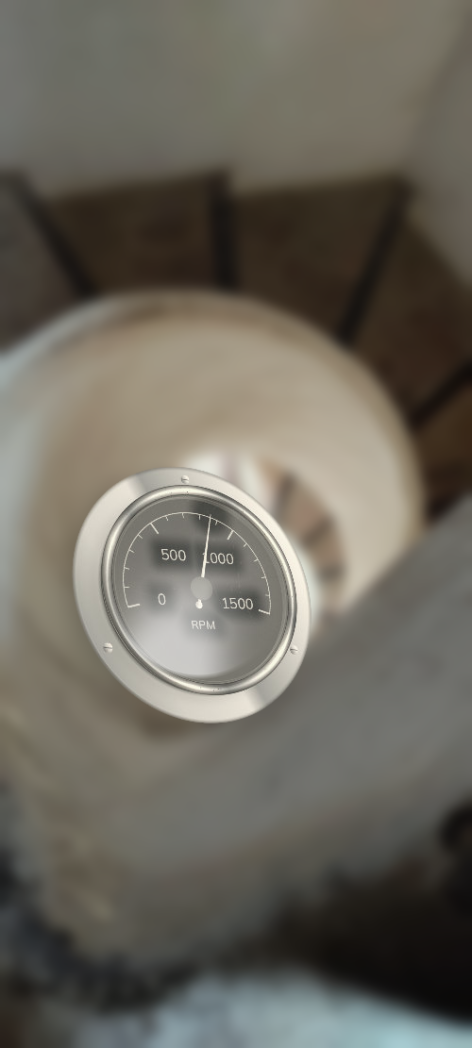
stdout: value=850 unit=rpm
